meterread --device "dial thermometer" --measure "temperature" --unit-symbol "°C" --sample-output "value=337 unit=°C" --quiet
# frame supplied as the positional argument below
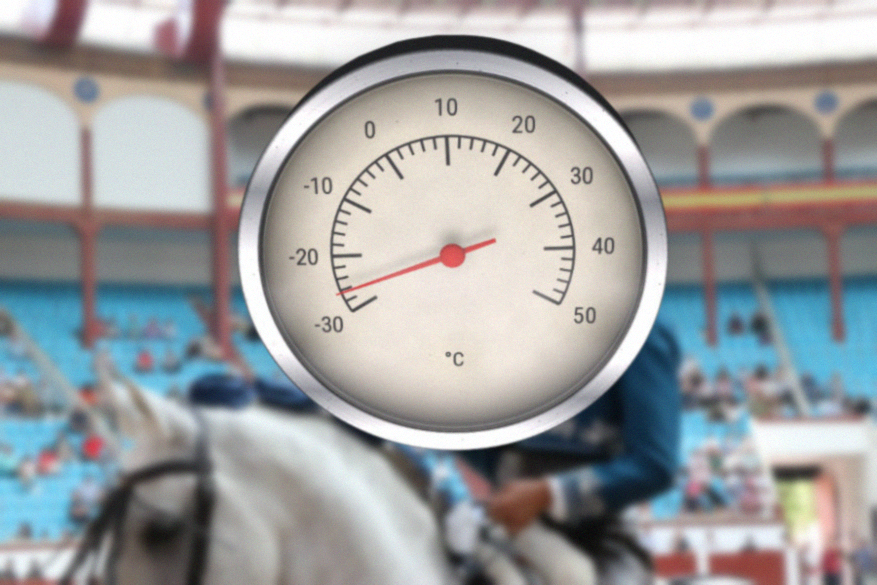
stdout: value=-26 unit=°C
